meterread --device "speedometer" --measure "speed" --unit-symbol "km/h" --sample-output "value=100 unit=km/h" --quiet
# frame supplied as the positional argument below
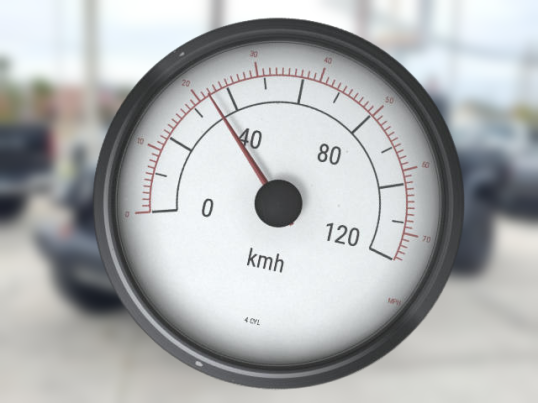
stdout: value=35 unit=km/h
